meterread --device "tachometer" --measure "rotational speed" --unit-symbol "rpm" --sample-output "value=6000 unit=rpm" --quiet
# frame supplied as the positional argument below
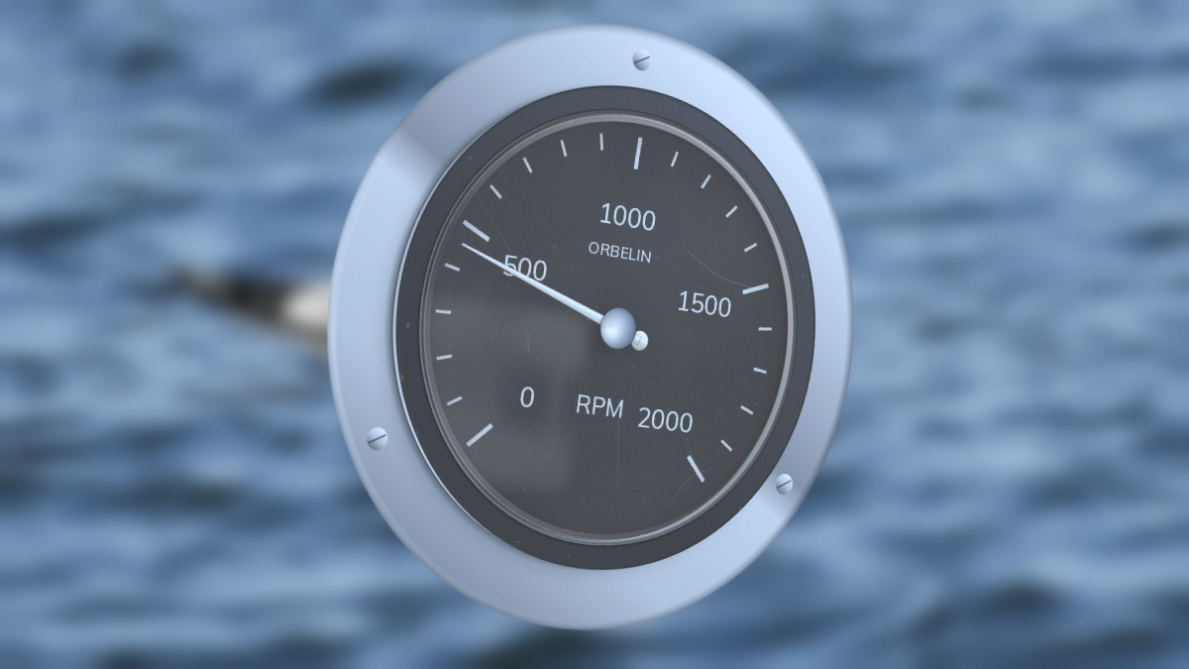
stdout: value=450 unit=rpm
